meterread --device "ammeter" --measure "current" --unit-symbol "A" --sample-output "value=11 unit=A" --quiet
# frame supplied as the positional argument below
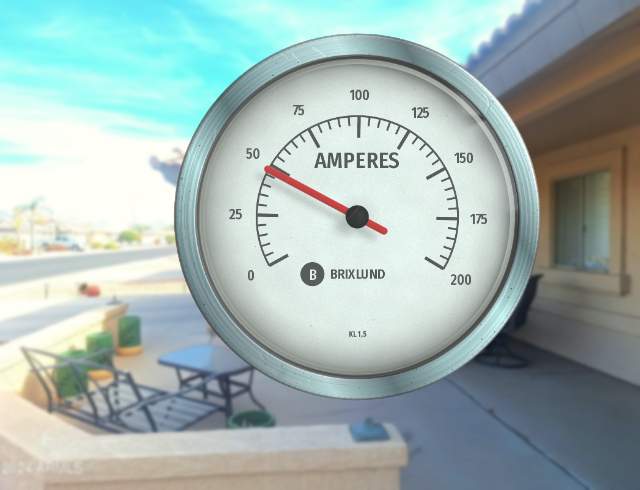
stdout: value=47.5 unit=A
